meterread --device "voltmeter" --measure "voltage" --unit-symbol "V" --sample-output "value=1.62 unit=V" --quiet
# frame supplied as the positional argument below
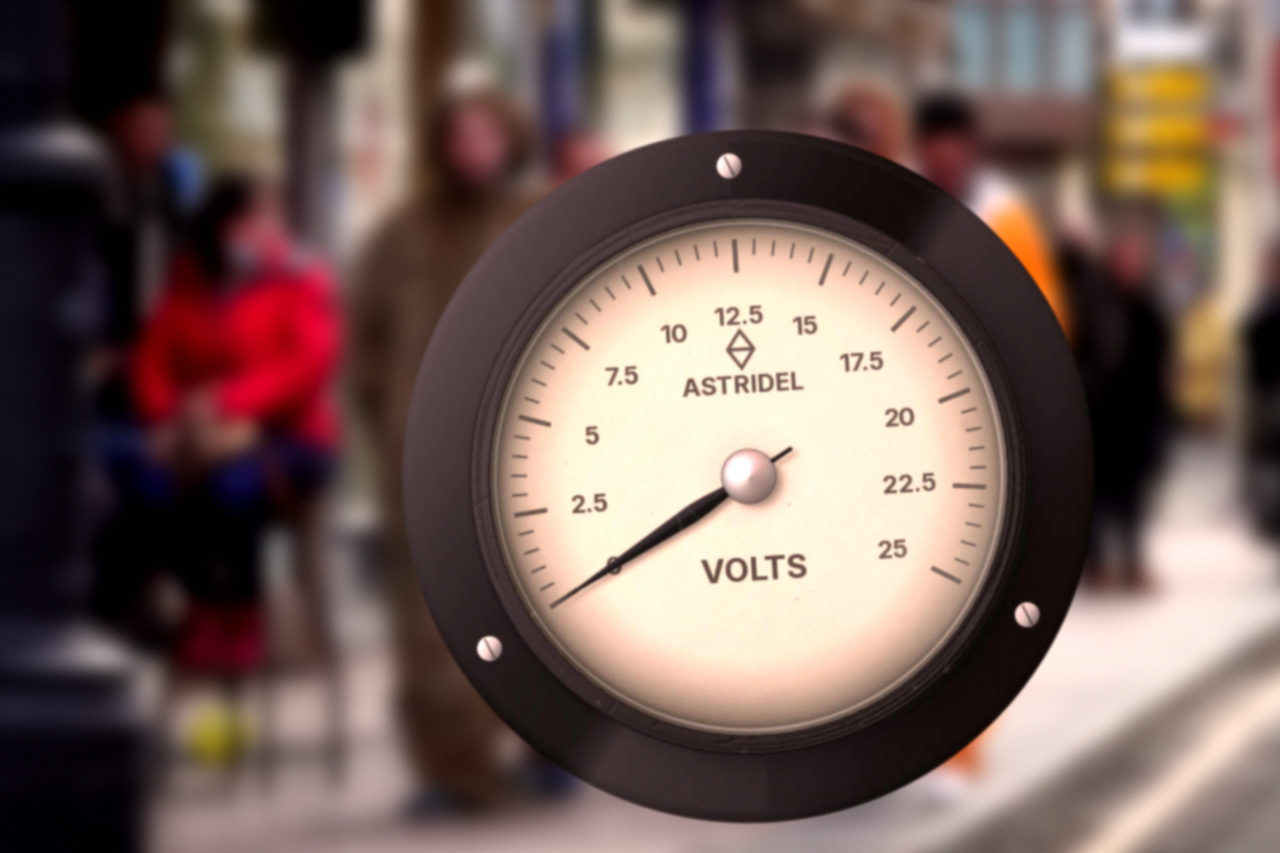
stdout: value=0 unit=V
